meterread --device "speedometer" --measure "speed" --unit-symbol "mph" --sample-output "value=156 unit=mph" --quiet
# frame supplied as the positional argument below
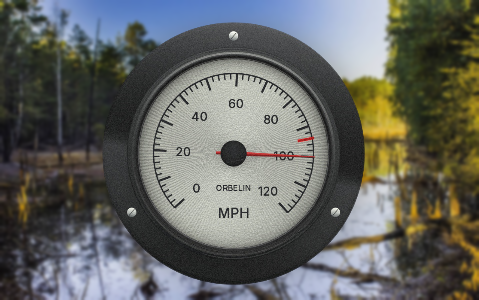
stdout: value=100 unit=mph
